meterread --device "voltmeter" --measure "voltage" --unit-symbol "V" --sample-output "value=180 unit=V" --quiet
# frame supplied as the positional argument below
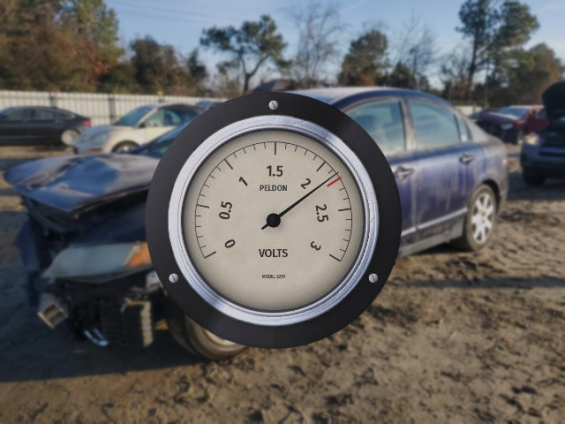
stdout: value=2.15 unit=V
